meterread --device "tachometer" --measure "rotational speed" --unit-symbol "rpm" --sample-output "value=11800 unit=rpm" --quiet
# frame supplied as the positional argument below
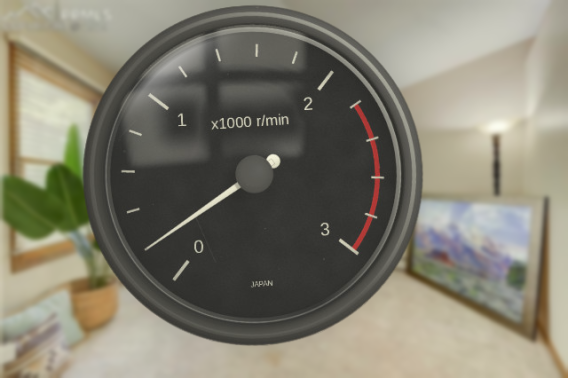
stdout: value=200 unit=rpm
